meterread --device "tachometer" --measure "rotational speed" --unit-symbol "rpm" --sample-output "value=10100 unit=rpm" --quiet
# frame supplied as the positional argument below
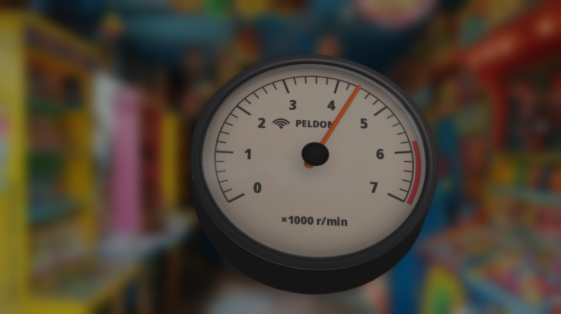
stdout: value=4400 unit=rpm
